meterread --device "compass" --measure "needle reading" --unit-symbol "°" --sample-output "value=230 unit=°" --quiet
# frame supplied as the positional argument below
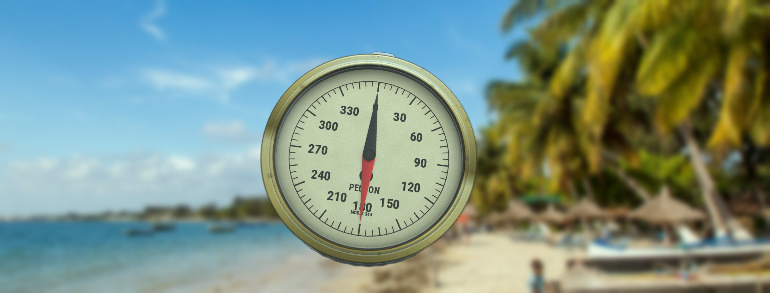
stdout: value=180 unit=°
